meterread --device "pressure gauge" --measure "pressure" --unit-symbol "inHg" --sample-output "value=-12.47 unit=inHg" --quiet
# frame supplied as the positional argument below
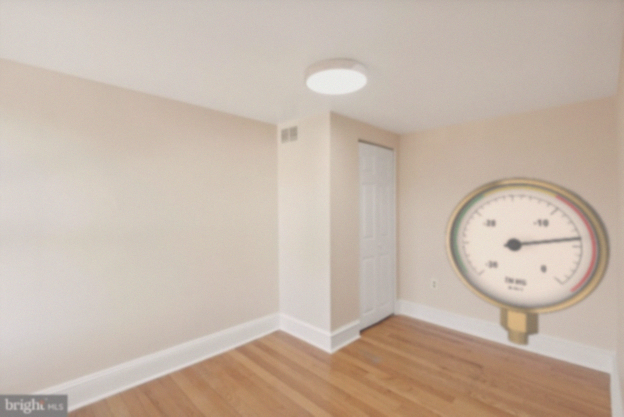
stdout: value=-6 unit=inHg
